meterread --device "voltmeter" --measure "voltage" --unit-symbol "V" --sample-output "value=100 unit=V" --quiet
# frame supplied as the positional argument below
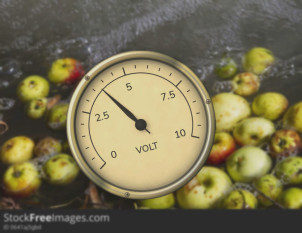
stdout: value=3.75 unit=V
